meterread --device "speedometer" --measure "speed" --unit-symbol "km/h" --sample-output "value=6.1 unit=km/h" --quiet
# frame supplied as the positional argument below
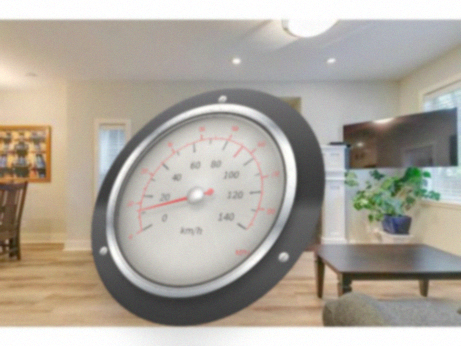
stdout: value=10 unit=km/h
